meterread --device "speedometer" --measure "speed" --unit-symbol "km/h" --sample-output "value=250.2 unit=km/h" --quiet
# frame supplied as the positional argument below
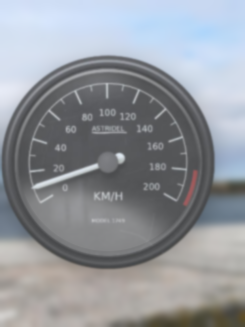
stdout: value=10 unit=km/h
